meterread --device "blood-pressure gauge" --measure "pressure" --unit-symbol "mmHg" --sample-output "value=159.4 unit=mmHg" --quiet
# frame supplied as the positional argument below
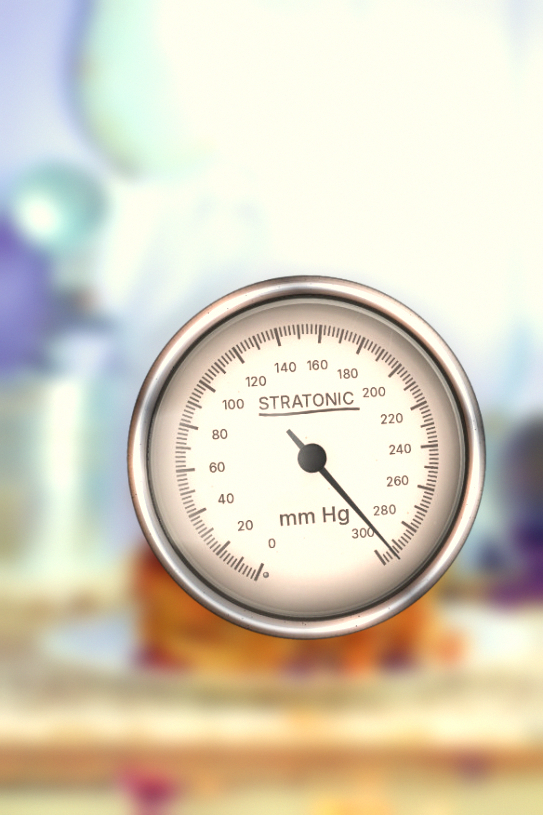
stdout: value=294 unit=mmHg
